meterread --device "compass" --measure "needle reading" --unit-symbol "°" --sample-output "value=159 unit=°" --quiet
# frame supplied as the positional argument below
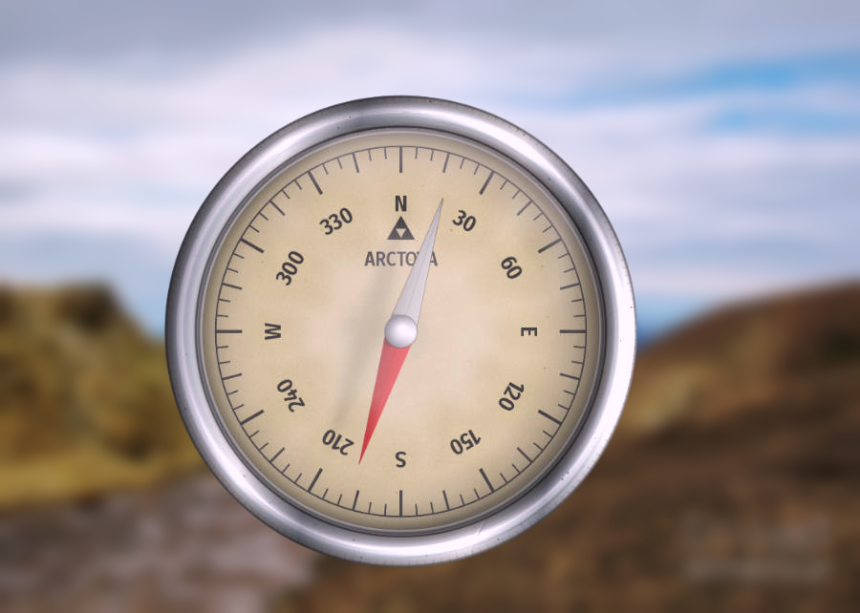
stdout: value=197.5 unit=°
